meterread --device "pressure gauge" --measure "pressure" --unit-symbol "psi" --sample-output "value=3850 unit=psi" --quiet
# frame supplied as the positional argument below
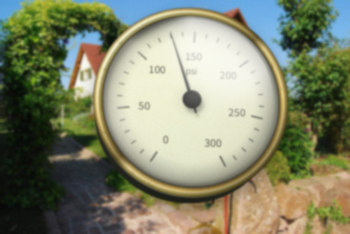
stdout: value=130 unit=psi
